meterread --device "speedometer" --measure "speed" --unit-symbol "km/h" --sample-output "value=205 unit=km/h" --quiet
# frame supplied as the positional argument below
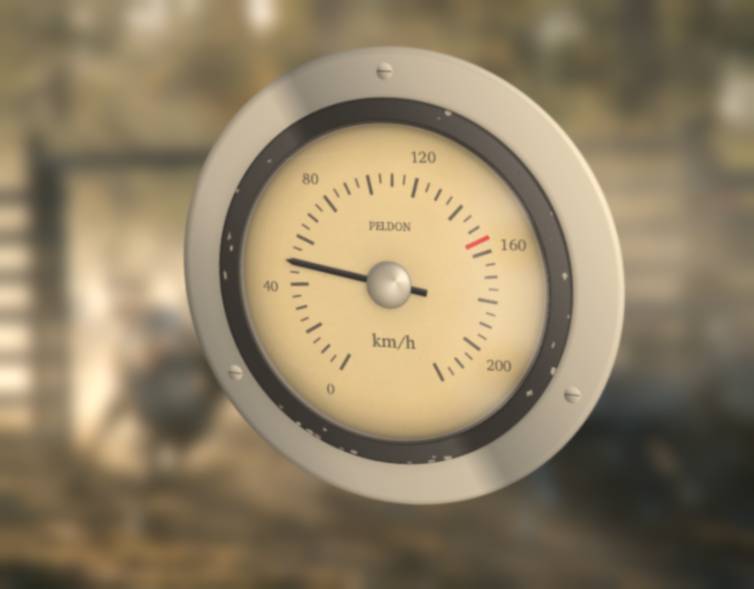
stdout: value=50 unit=km/h
